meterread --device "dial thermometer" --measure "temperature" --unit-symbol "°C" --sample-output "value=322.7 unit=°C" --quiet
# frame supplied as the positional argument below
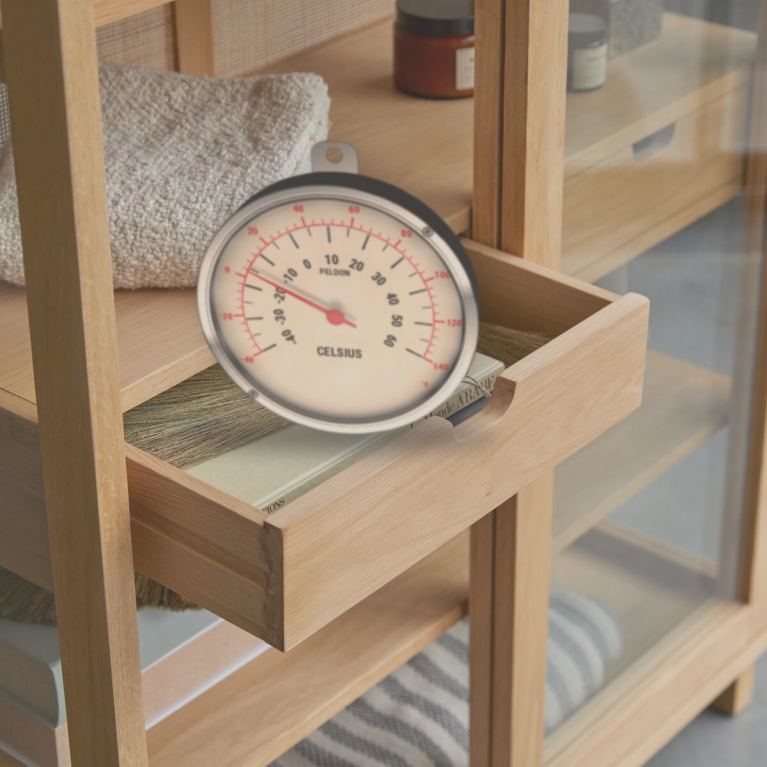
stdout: value=-15 unit=°C
